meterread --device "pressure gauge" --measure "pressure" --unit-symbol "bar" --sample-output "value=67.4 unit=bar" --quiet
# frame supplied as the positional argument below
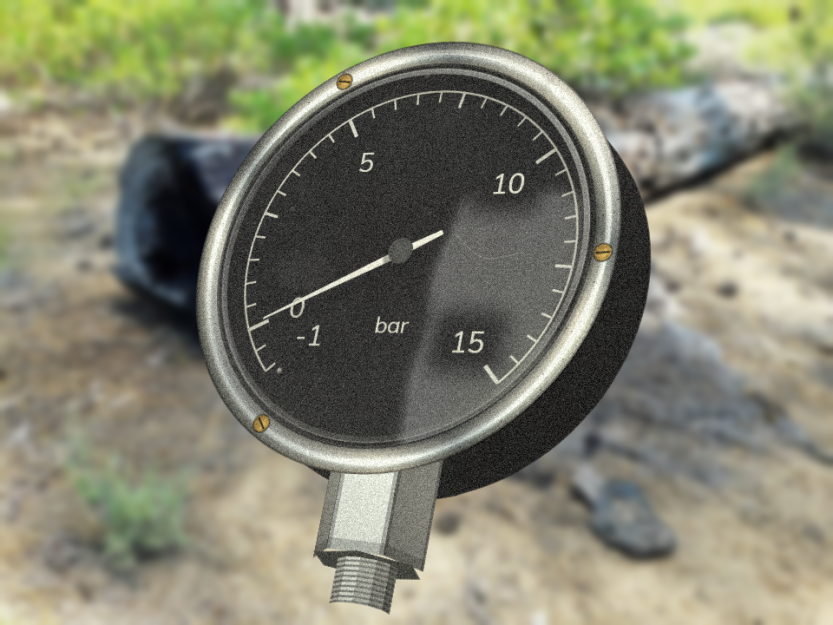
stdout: value=0 unit=bar
